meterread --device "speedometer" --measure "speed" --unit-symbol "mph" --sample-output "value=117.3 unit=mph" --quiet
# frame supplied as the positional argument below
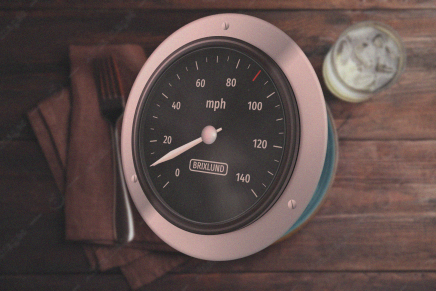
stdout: value=10 unit=mph
